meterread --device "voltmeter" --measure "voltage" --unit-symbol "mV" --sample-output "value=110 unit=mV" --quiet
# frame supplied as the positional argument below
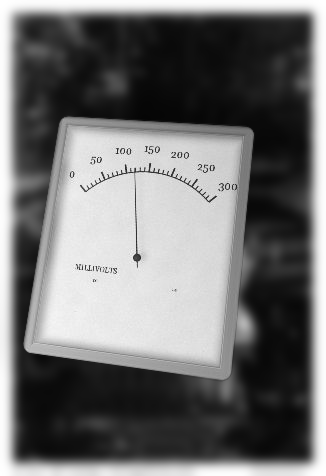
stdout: value=120 unit=mV
